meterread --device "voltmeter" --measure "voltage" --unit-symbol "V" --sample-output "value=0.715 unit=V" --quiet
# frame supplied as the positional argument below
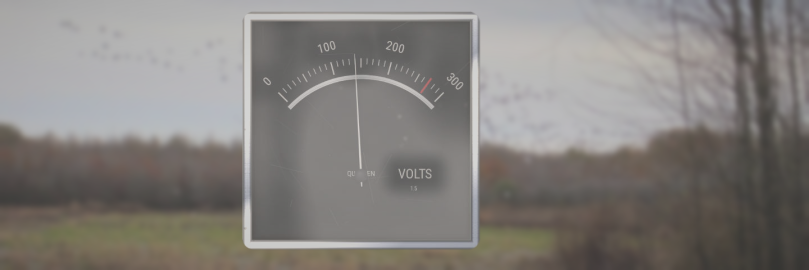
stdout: value=140 unit=V
